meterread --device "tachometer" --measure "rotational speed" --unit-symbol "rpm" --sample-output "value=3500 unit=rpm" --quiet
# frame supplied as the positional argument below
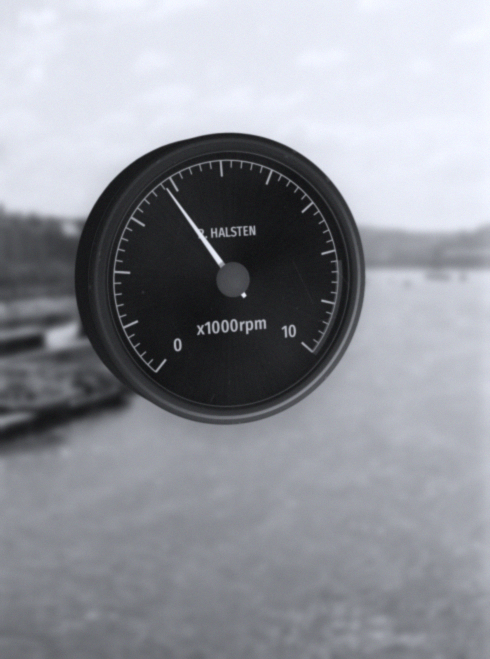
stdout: value=3800 unit=rpm
